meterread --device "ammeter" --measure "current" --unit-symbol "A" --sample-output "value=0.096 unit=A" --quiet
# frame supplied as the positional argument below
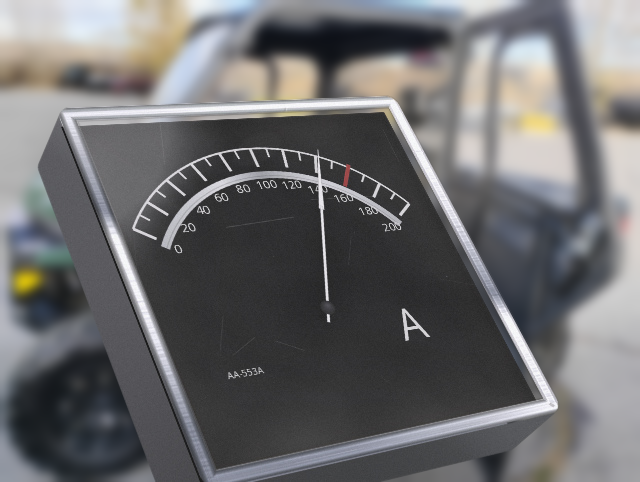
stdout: value=140 unit=A
